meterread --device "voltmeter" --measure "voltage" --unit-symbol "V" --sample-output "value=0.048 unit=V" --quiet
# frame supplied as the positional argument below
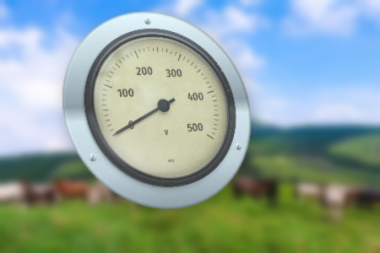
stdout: value=0 unit=V
